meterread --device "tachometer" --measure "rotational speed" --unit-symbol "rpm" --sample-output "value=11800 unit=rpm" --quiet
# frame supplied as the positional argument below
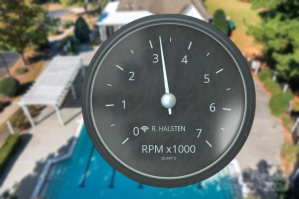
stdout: value=3250 unit=rpm
